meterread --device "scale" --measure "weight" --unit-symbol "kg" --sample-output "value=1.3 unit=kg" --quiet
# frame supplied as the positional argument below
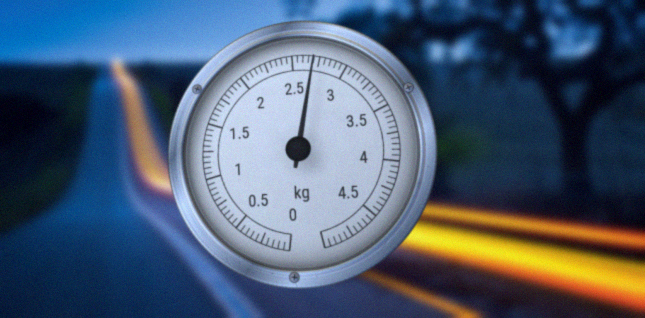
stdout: value=2.7 unit=kg
